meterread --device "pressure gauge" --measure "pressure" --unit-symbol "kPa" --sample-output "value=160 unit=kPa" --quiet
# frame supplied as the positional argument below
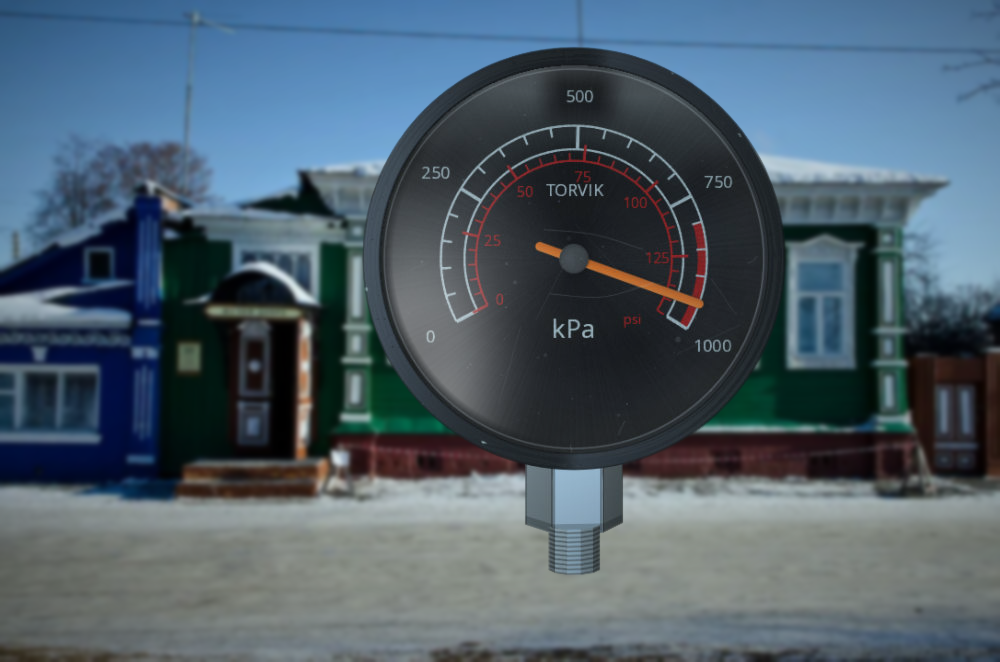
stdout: value=950 unit=kPa
